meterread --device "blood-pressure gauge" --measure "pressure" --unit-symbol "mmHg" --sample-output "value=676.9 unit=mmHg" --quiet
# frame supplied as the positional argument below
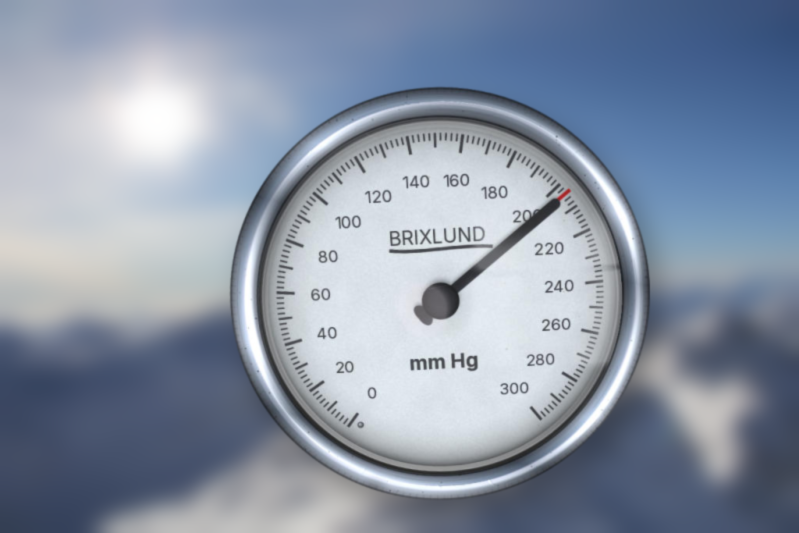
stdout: value=204 unit=mmHg
